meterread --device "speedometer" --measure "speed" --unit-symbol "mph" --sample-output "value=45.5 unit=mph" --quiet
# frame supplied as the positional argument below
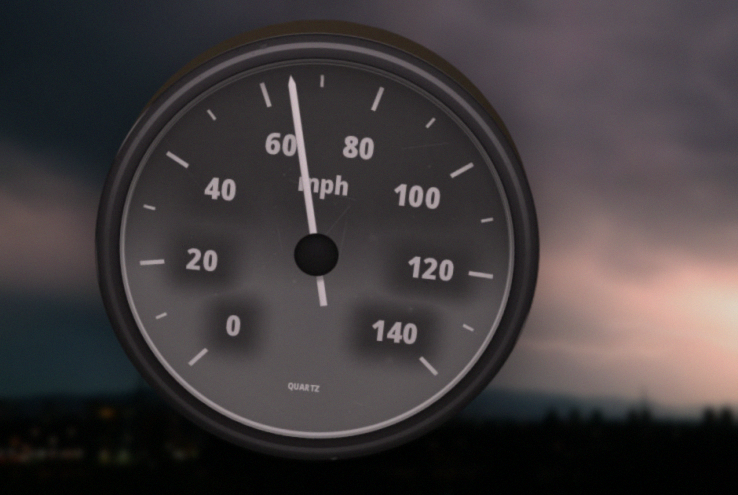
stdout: value=65 unit=mph
